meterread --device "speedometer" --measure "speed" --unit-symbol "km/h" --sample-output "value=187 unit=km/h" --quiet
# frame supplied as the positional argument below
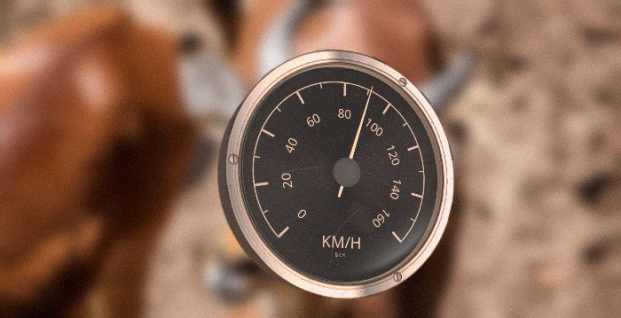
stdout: value=90 unit=km/h
